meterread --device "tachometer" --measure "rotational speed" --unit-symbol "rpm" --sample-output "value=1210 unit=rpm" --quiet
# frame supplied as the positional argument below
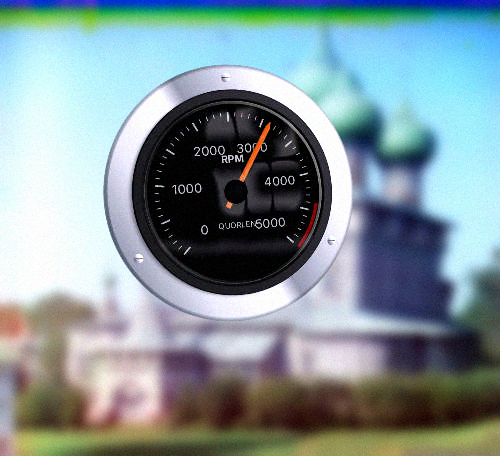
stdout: value=3100 unit=rpm
